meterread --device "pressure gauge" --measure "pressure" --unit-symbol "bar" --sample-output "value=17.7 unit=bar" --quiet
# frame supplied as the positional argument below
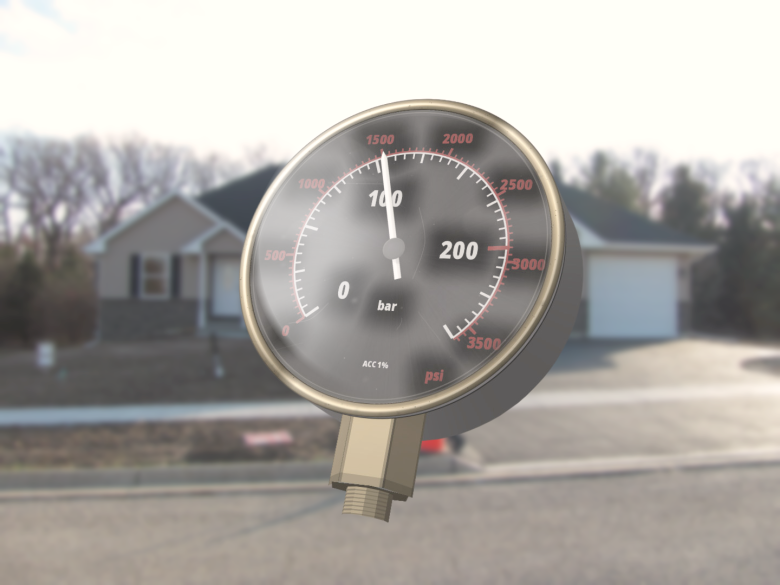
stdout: value=105 unit=bar
